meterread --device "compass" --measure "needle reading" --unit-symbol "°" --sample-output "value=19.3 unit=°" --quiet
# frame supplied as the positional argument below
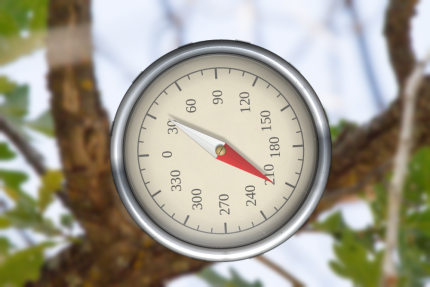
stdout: value=215 unit=°
